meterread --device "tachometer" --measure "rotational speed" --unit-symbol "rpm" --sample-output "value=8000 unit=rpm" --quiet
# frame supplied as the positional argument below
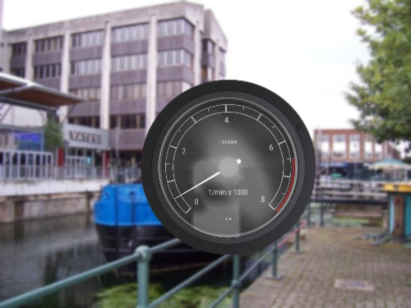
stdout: value=500 unit=rpm
